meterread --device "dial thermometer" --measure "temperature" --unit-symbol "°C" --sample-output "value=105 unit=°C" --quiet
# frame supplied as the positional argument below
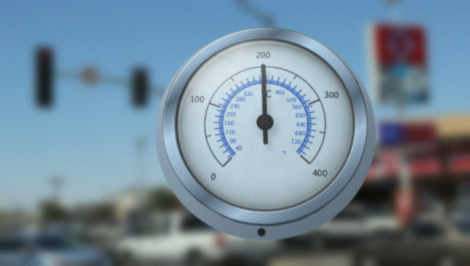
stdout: value=200 unit=°C
